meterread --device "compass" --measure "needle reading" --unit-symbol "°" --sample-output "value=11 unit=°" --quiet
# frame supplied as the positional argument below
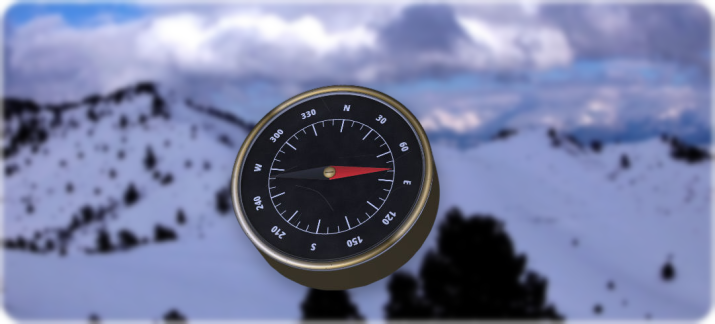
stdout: value=80 unit=°
